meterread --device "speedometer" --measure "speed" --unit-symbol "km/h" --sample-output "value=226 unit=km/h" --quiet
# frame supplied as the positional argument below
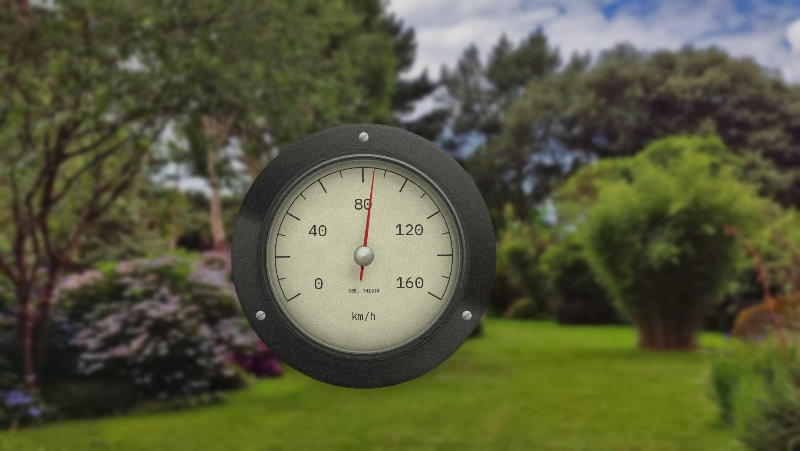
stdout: value=85 unit=km/h
